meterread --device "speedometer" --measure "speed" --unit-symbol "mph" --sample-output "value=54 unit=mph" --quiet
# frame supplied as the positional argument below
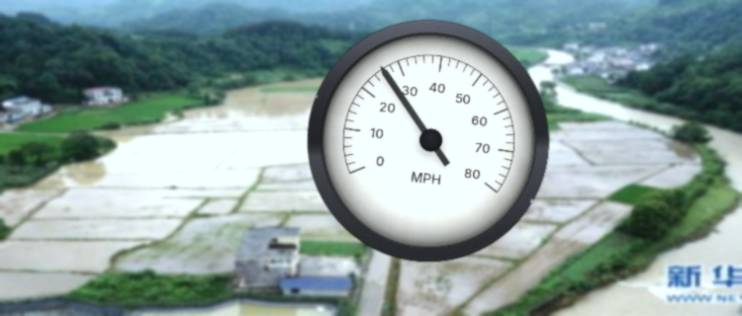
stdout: value=26 unit=mph
